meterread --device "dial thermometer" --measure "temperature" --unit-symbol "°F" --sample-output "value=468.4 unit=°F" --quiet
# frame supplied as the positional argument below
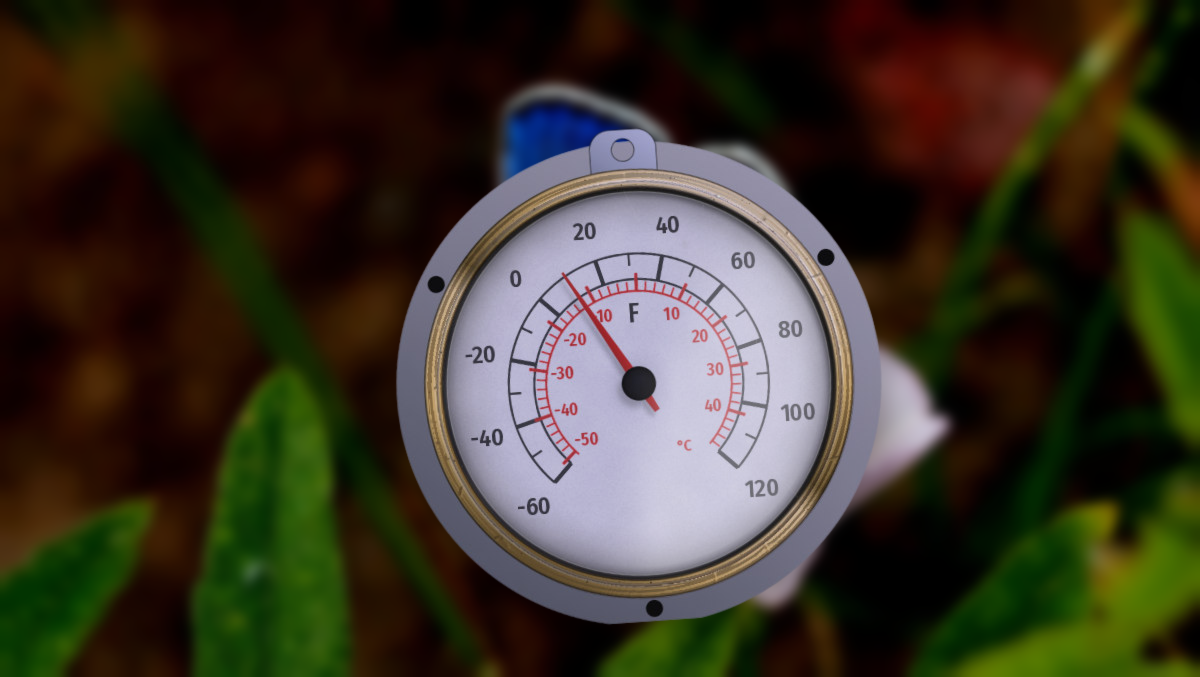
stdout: value=10 unit=°F
